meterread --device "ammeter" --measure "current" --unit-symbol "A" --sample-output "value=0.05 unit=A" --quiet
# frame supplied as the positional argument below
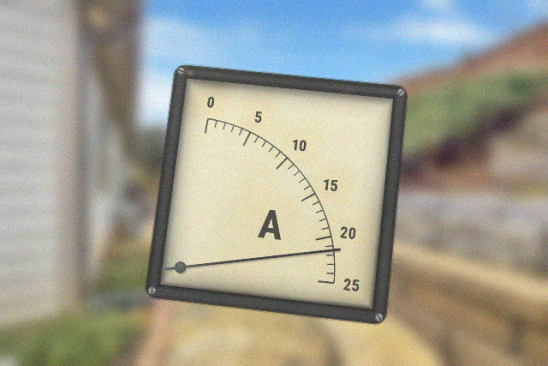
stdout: value=21.5 unit=A
